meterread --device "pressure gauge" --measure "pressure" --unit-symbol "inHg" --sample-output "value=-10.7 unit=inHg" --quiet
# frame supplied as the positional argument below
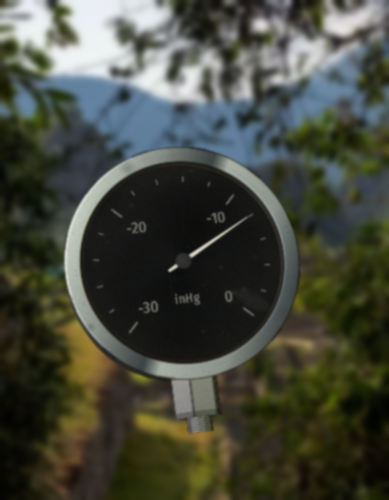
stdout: value=-8 unit=inHg
